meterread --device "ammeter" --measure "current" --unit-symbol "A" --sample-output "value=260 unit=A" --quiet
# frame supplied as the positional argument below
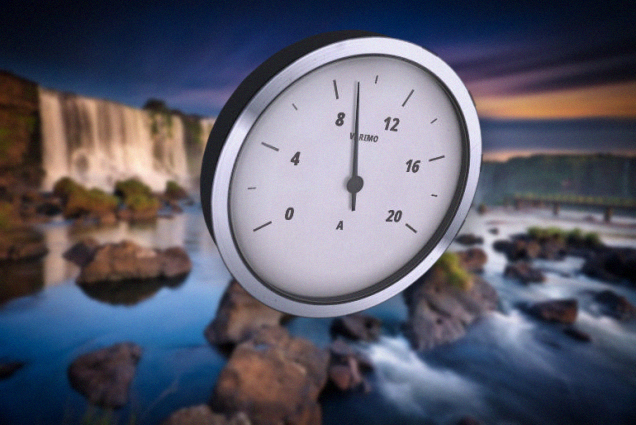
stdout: value=9 unit=A
